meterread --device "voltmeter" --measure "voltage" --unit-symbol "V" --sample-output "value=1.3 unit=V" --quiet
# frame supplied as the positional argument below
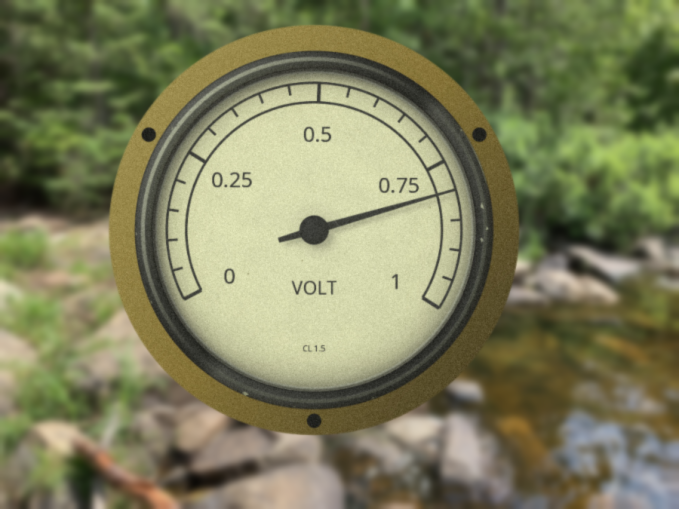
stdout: value=0.8 unit=V
